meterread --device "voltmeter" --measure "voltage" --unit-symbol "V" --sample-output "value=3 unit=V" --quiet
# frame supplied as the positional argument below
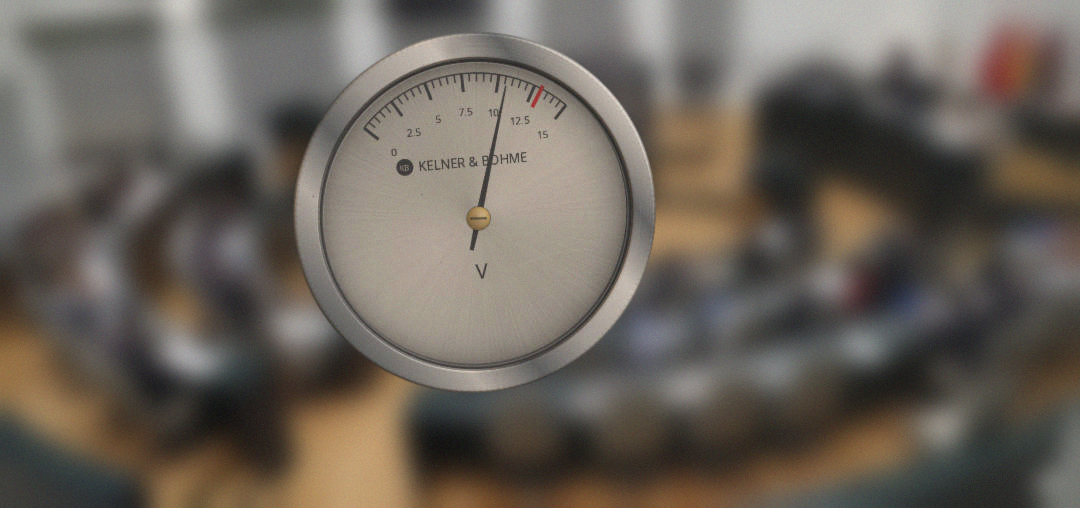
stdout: value=10.5 unit=V
